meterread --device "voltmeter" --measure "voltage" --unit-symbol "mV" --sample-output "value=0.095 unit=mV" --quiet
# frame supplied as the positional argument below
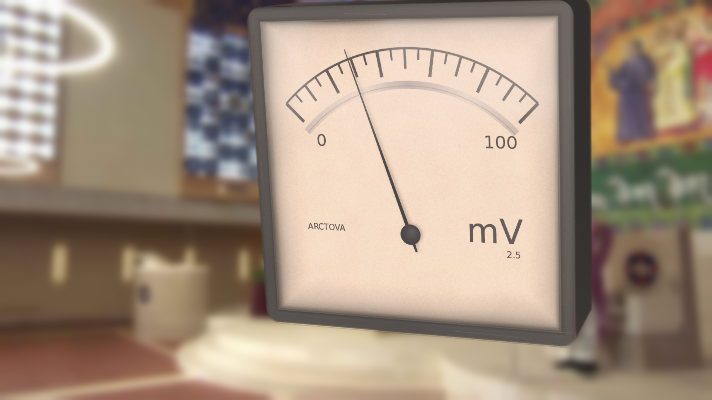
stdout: value=30 unit=mV
